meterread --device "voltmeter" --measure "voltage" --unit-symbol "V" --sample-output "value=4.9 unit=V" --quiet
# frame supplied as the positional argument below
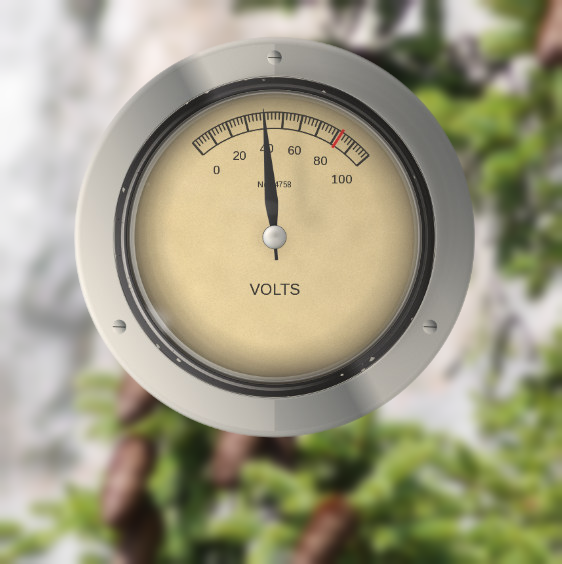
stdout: value=40 unit=V
